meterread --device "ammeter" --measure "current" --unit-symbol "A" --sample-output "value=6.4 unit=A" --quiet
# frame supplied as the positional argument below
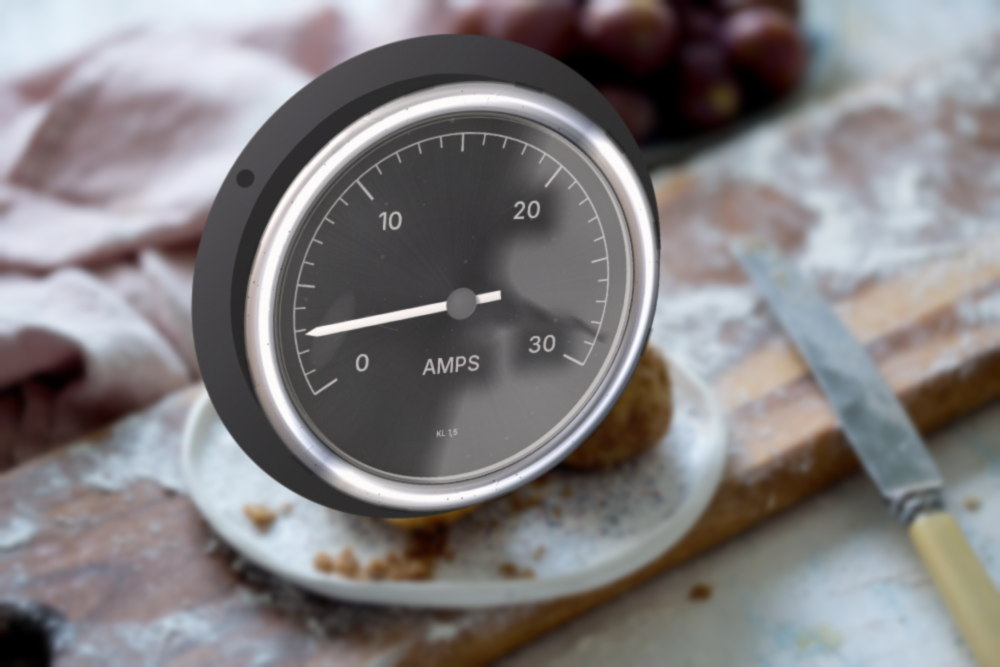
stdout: value=3 unit=A
